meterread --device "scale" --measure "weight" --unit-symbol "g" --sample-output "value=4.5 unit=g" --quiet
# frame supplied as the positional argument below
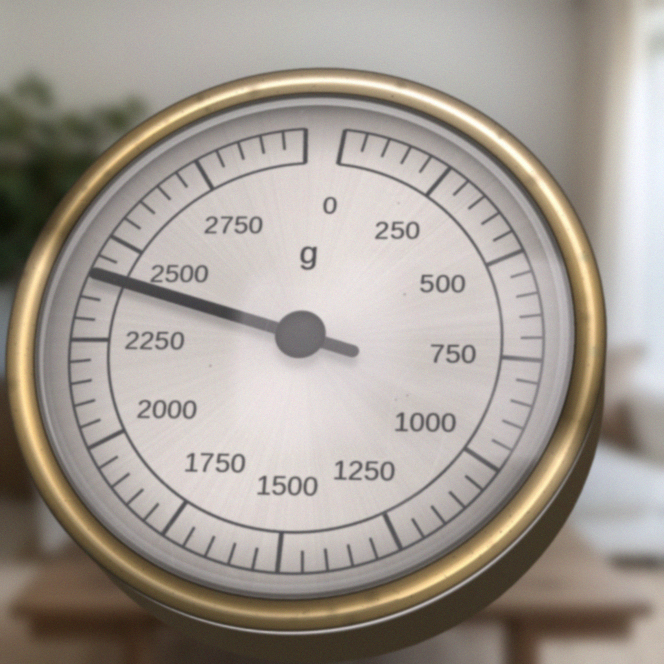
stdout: value=2400 unit=g
